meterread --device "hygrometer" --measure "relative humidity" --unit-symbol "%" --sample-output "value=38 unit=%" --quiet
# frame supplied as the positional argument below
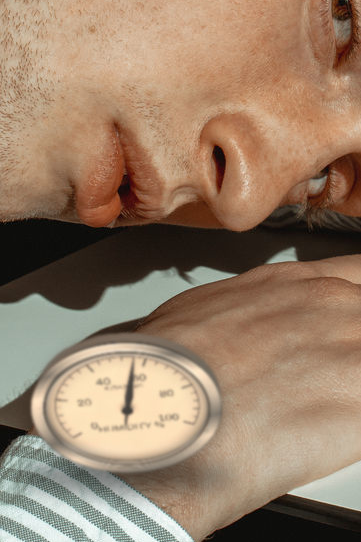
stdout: value=56 unit=%
